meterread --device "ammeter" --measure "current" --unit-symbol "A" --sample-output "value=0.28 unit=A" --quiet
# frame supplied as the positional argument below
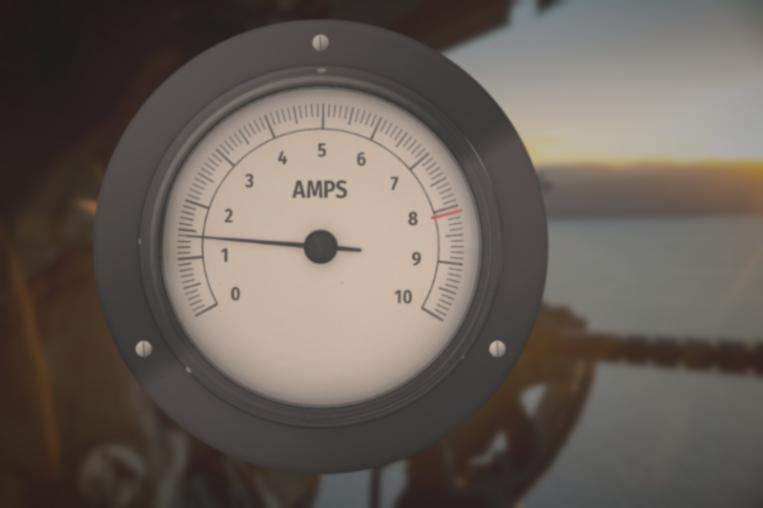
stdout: value=1.4 unit=A
